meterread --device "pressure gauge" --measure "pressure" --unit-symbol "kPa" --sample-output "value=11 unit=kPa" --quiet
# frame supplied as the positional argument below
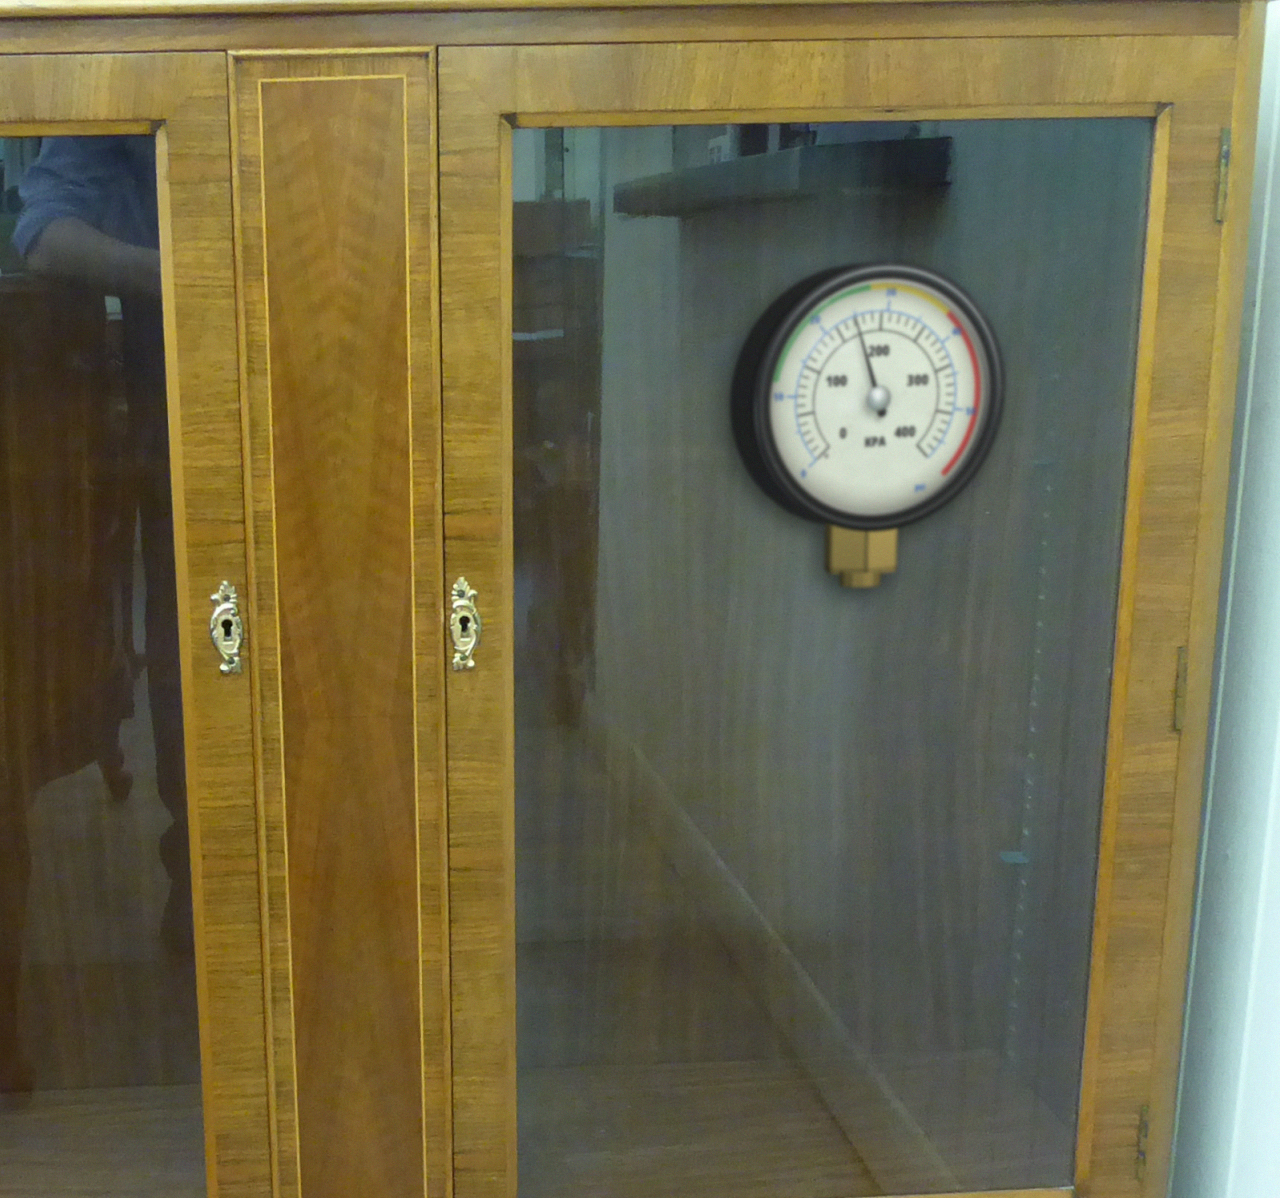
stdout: value=170 unit=kPa
